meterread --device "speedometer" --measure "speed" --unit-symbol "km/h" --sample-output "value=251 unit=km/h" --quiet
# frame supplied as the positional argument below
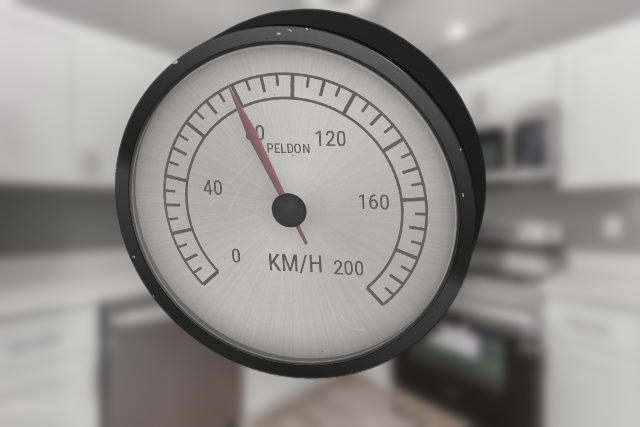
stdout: value=80 unit=km/h
